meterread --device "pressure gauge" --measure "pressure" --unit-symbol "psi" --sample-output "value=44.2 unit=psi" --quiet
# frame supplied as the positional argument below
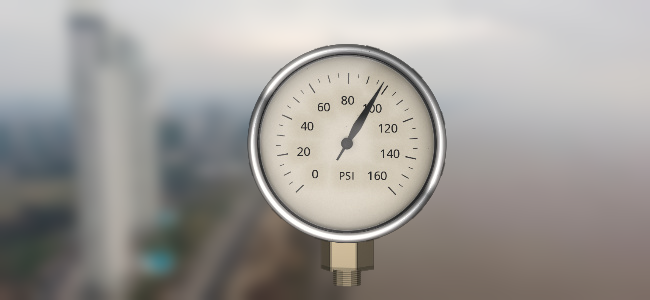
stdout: value=97.5 unit=psi
